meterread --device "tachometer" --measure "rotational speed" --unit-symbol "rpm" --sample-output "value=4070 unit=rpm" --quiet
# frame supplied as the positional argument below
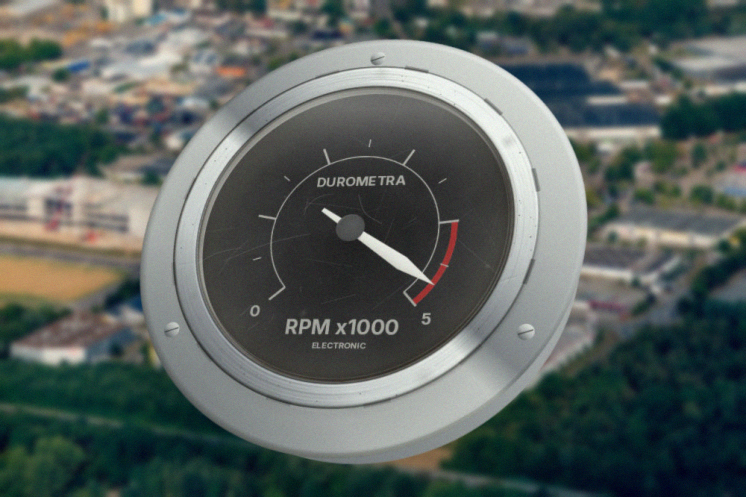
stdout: value=4750 unit=rpm
